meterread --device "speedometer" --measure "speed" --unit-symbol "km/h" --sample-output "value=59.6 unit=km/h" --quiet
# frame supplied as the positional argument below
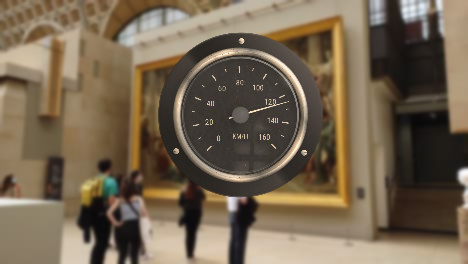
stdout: value=125 unit=km/h
